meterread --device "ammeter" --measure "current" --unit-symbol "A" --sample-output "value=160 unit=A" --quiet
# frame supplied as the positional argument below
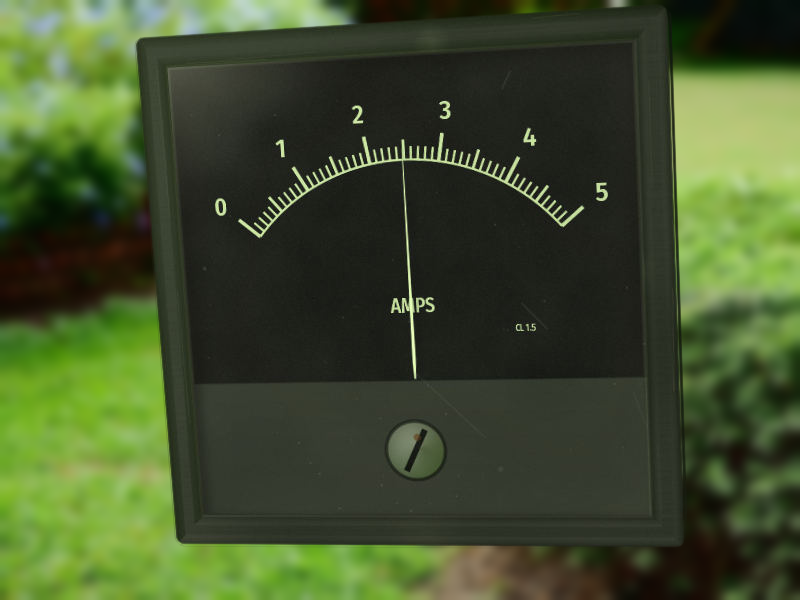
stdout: value=2.5 unit=A
